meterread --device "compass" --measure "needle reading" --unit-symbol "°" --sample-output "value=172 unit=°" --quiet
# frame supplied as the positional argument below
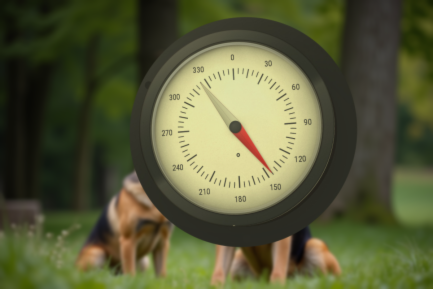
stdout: value=145 unit=°
